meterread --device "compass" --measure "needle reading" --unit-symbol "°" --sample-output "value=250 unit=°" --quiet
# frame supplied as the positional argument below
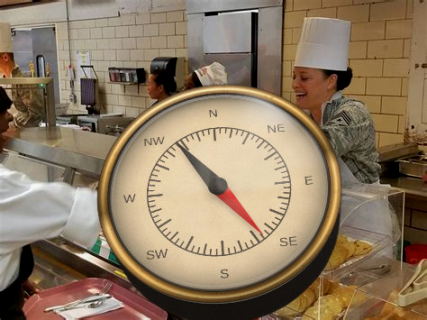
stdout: value=145 unit=°
